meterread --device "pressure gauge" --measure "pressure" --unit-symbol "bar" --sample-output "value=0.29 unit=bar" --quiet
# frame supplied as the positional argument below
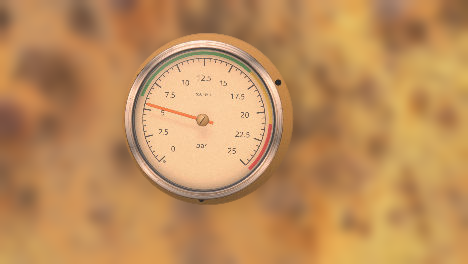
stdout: value=5.5 unit=bar
